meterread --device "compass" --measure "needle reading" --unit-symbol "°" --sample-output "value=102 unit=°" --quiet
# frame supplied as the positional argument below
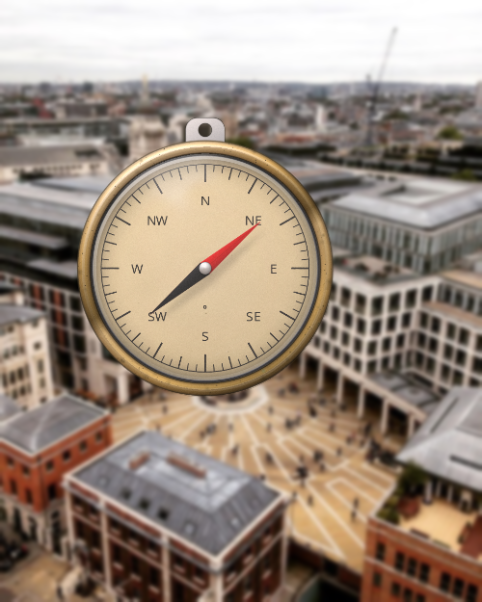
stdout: value=50 unit=°
